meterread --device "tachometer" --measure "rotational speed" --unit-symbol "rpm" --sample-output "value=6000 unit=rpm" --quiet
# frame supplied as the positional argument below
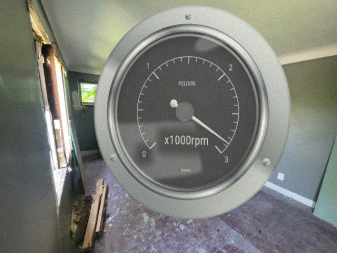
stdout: value=2850 unit=rpm
